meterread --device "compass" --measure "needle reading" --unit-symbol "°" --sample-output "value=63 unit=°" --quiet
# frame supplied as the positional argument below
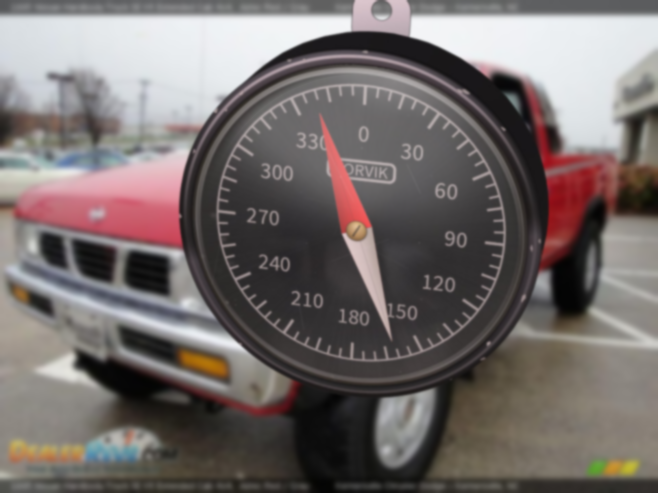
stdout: value=340 unit=°
